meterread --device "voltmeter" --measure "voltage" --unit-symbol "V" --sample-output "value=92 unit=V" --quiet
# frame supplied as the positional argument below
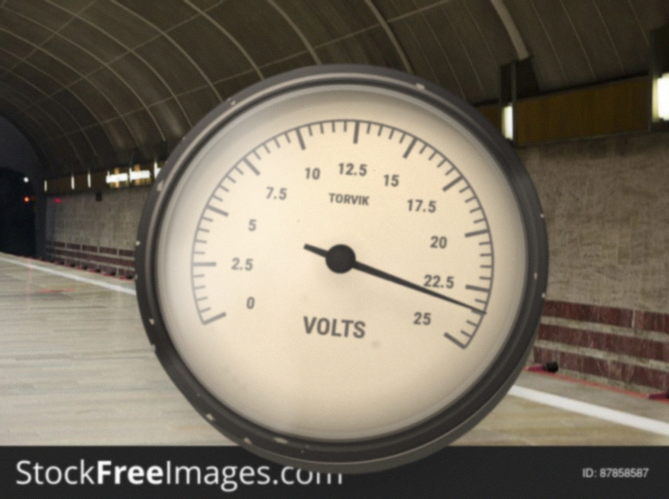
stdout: value=23.5 unit=V
